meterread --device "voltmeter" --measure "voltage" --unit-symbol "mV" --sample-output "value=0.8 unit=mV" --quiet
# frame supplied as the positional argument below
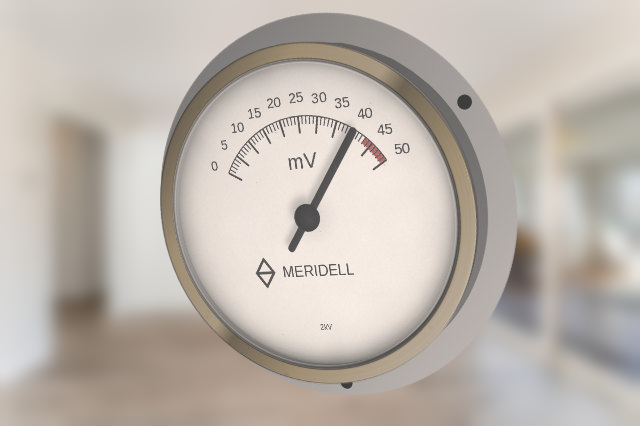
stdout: value=40 unit=mV
